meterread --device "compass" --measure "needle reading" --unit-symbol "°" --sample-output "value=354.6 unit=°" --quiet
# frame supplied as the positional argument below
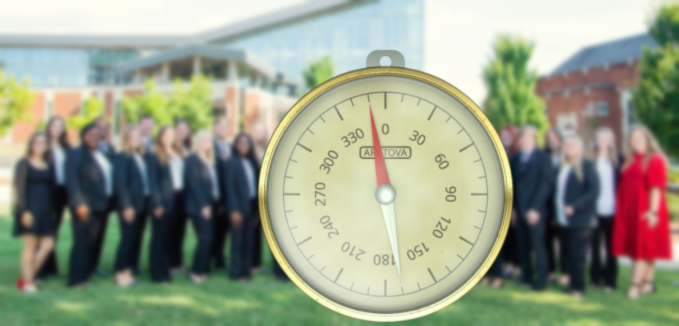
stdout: value=350 unit=°
